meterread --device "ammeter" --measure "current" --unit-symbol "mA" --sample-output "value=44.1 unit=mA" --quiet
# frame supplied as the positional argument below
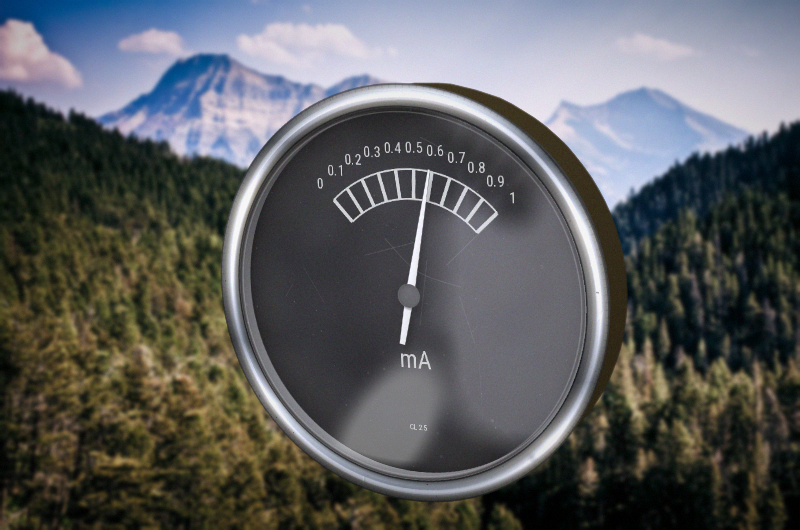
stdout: value=0.6 unit=mA
